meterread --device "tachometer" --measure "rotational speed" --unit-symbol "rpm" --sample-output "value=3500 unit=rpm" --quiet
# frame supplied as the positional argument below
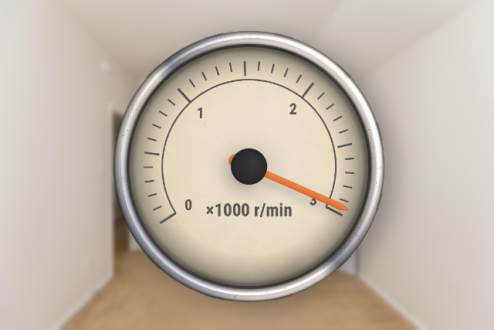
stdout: value=2950 unit=rpm
